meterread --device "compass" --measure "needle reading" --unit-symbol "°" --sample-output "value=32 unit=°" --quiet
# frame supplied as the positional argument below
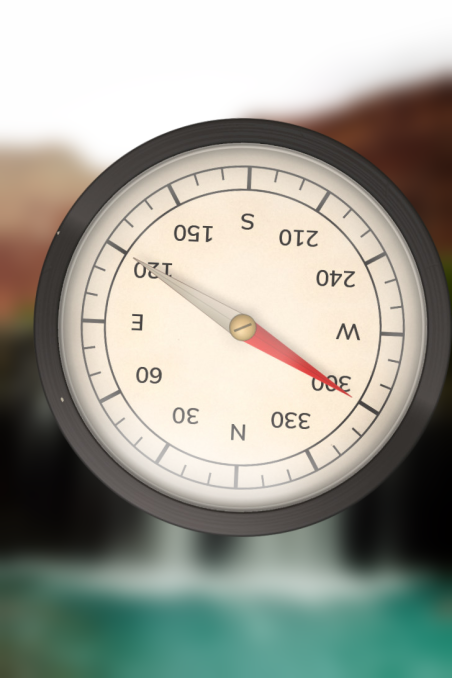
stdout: value=300 unit=°
